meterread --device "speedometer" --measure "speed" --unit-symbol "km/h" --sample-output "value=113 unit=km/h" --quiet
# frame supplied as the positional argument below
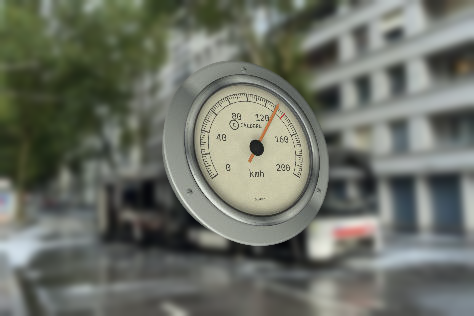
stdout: value=130 unit=km/h
